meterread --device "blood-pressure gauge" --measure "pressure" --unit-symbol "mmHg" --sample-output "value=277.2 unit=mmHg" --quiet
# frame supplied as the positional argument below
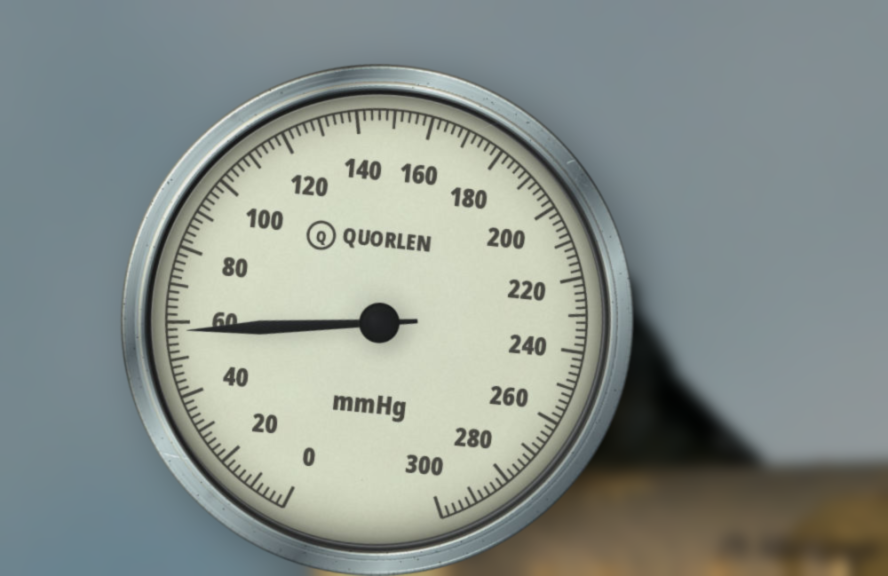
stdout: value=58 unit=mmHg
